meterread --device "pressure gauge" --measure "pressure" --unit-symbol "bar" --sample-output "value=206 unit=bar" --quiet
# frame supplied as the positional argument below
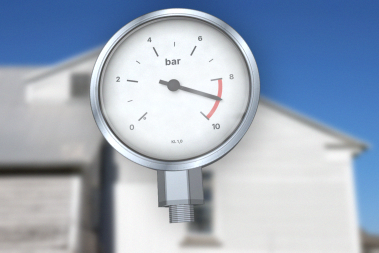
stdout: value=9 unit=bar
